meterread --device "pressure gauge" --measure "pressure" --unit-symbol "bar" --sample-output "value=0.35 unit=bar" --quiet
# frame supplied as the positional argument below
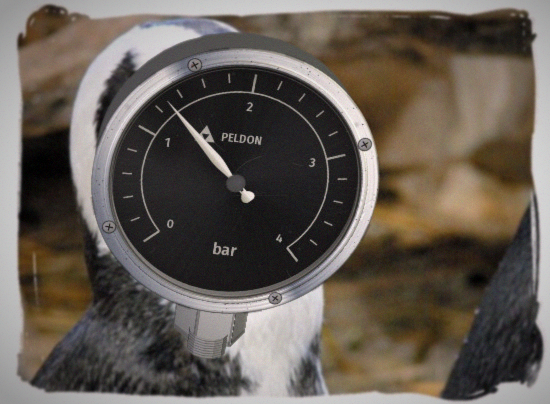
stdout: value=1.3 unit=bar
